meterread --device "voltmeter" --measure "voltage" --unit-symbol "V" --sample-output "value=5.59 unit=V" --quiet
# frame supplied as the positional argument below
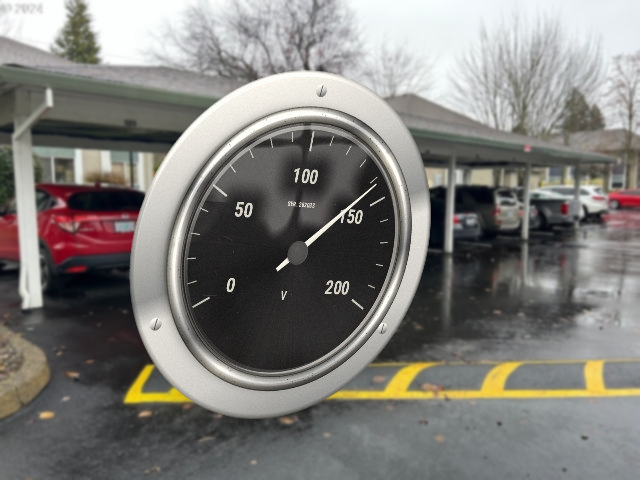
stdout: value=140 unit=V
